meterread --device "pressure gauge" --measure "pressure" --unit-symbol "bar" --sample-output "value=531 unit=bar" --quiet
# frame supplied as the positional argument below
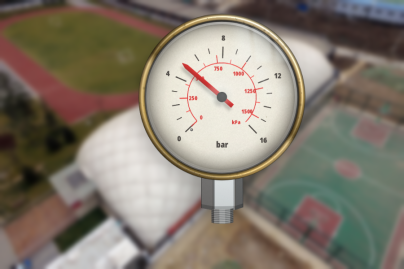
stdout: value=5 unit=bar
